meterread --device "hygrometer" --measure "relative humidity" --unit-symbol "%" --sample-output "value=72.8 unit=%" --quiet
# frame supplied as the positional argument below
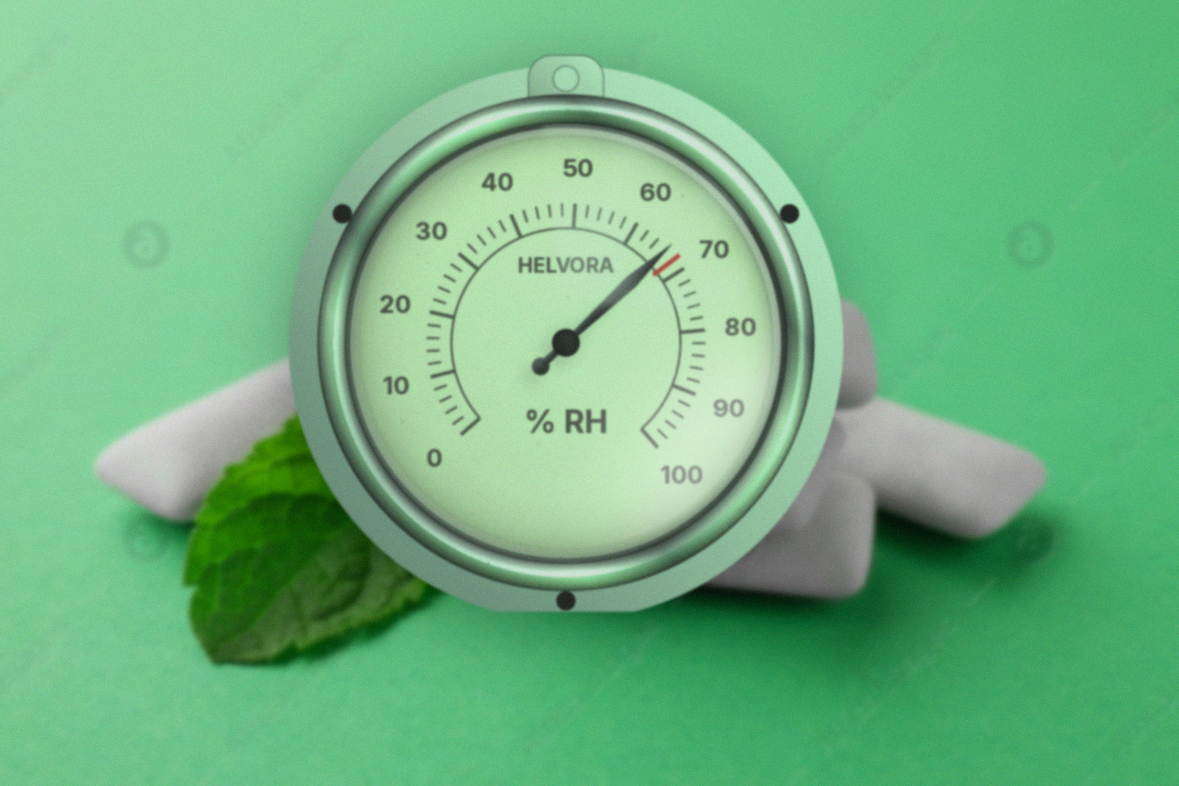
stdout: value=66 unit=%
